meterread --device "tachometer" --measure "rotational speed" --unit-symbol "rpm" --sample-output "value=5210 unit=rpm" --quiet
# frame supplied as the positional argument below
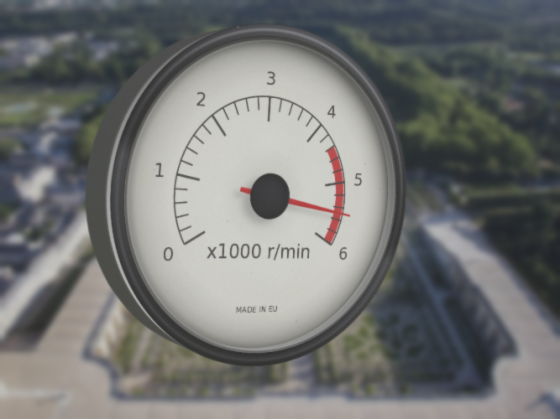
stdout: value=5500 unit=rpm
